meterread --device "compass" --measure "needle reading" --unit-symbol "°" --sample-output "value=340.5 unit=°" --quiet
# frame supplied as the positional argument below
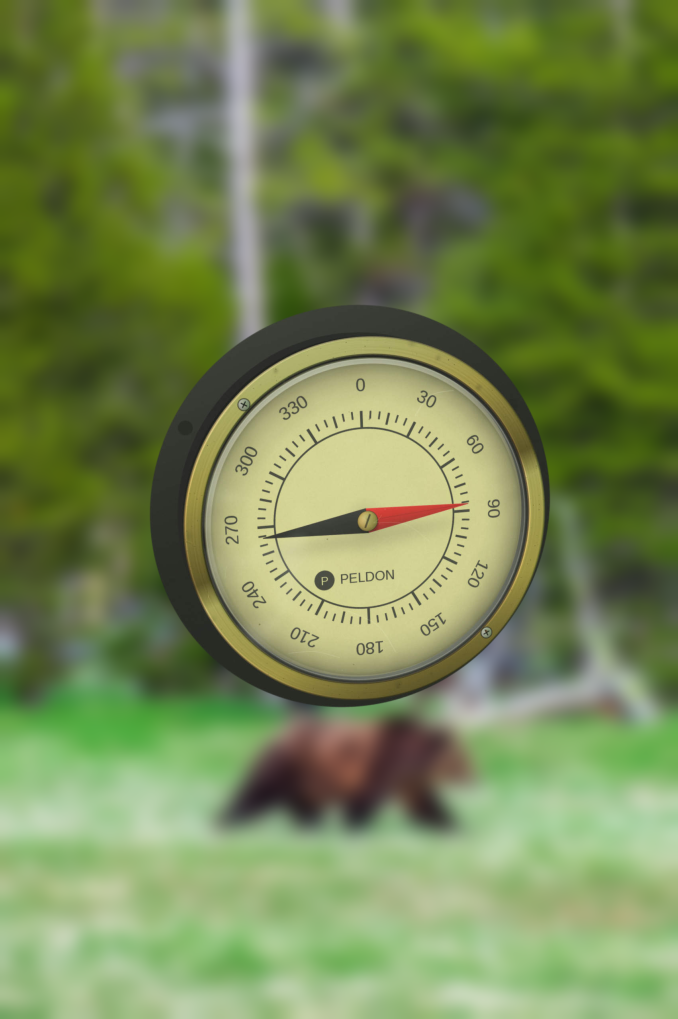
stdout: value=85 unit=°
